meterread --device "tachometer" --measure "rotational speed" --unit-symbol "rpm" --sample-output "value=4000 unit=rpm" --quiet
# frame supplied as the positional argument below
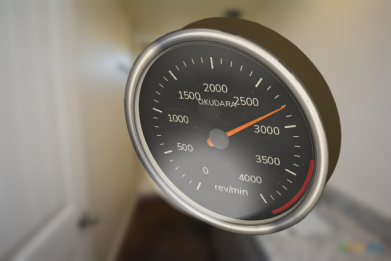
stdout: value=2800 unit=rpm
